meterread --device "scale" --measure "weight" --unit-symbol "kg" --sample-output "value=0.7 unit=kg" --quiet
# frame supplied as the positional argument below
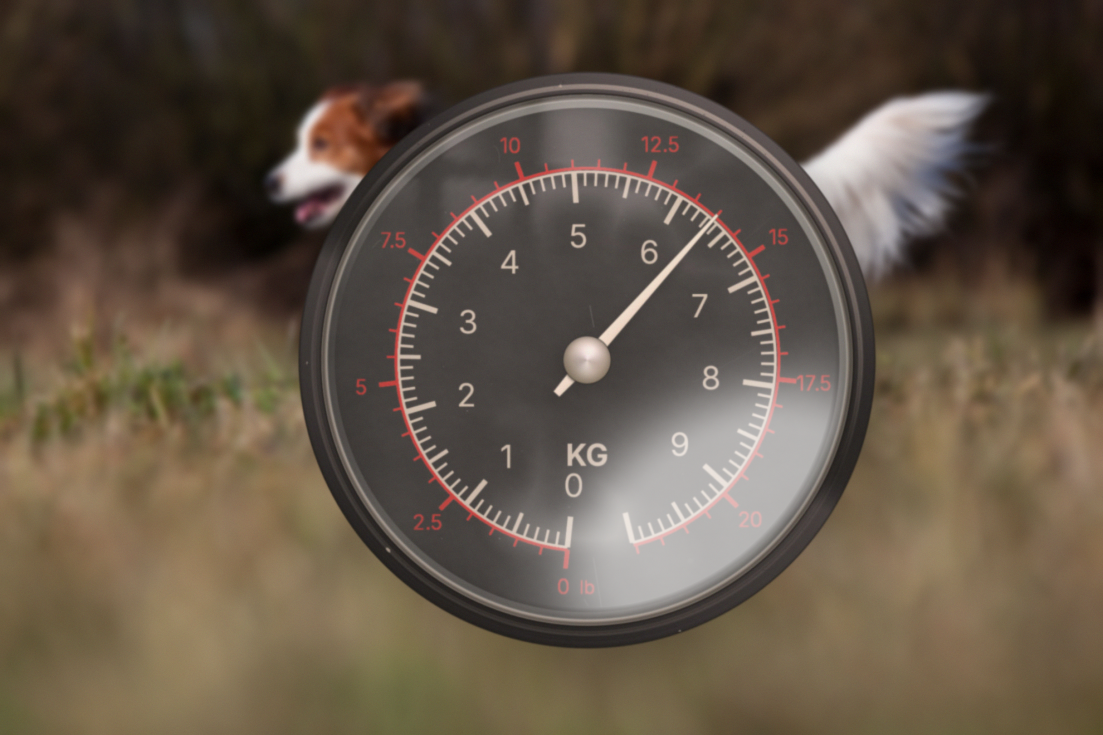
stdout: value=6.35 unit=kg
